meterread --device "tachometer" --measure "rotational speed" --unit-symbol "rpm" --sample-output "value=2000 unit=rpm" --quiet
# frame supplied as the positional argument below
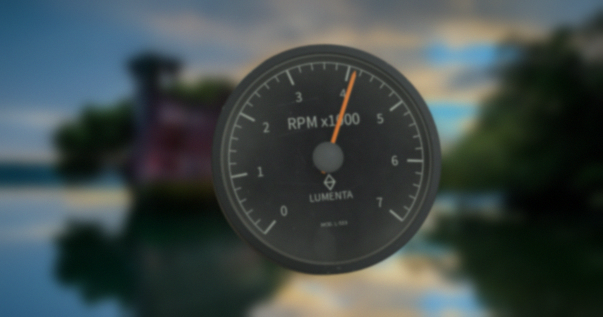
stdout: value=4100 unit=rpm
